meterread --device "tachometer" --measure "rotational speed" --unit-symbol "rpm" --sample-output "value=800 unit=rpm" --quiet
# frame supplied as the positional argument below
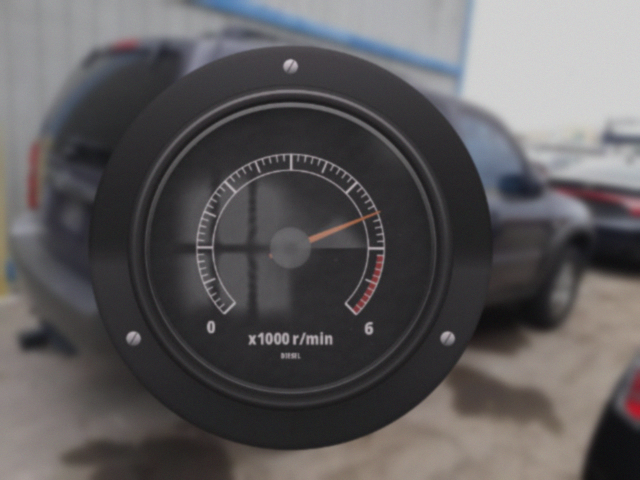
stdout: value=4500 unit=rpm
